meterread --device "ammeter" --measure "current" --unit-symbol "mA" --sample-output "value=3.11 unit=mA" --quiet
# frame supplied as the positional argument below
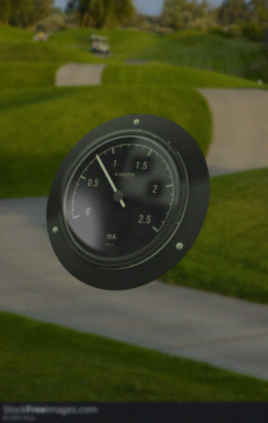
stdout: value=0.8 unit=mA
